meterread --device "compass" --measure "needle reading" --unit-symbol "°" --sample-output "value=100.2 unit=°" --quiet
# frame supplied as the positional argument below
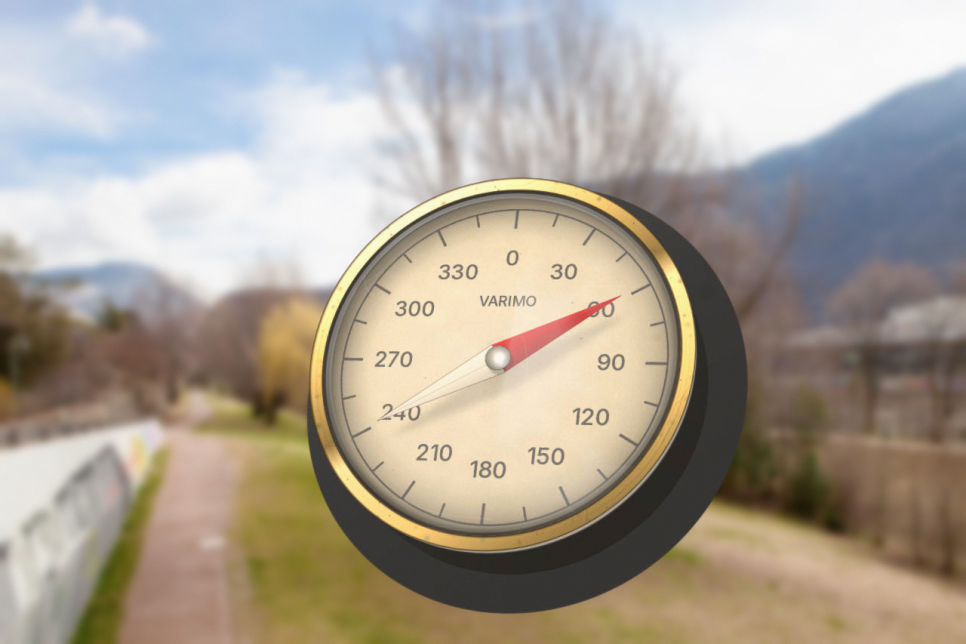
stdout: value=60 unit=°
